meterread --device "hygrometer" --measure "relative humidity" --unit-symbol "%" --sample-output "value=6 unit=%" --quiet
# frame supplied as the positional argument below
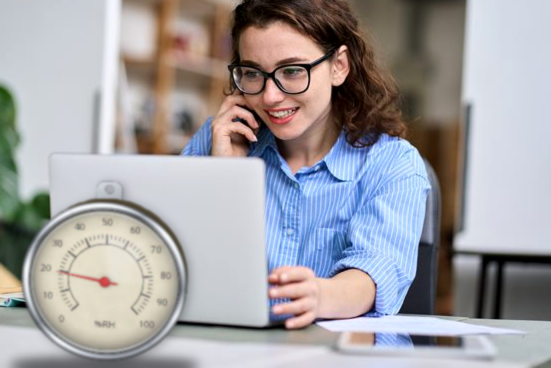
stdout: value=20 unit=%
